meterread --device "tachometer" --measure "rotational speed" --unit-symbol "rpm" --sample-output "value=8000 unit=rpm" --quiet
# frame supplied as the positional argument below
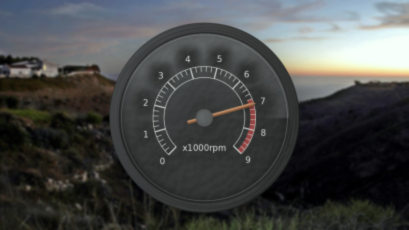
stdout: value=7000 unit=rpm
